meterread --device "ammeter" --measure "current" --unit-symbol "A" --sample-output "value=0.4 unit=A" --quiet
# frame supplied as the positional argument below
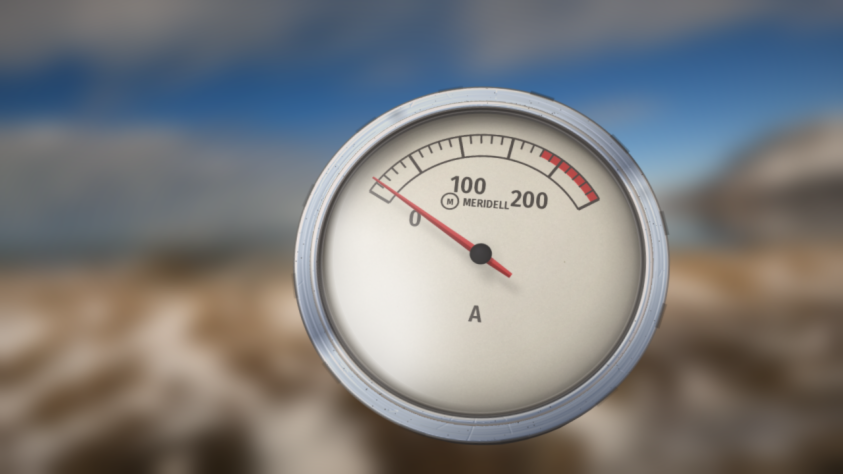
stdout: value=10 unit=A
